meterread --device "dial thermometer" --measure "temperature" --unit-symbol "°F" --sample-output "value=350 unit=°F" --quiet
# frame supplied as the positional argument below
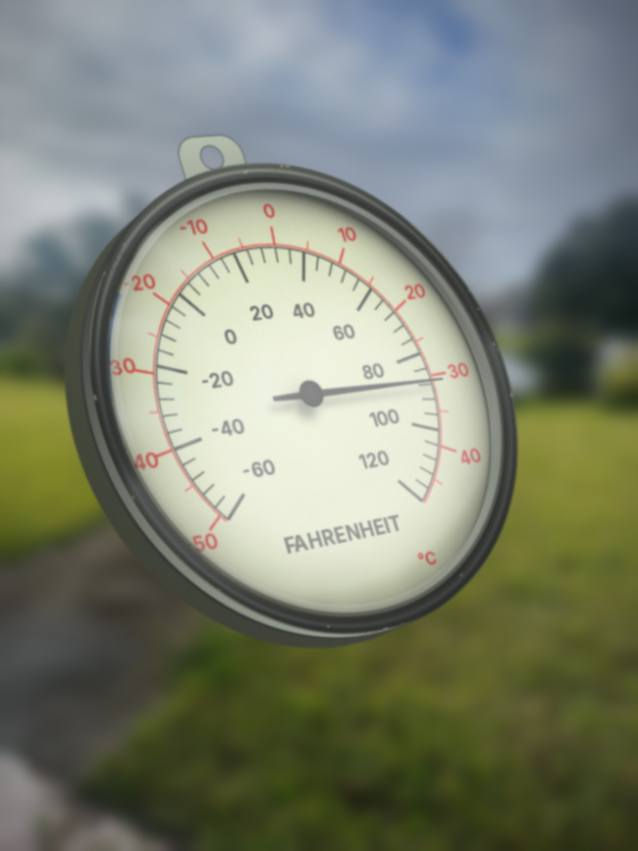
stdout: value=88 unit=°F
